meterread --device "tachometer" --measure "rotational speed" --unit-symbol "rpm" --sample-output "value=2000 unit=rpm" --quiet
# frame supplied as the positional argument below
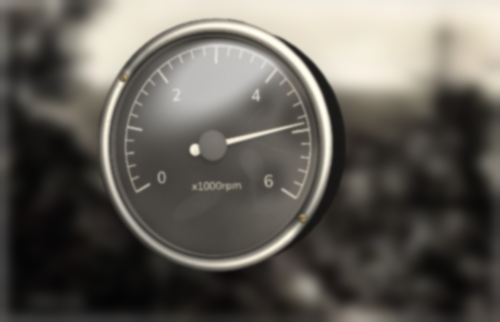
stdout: value=4900 unit=rpm
